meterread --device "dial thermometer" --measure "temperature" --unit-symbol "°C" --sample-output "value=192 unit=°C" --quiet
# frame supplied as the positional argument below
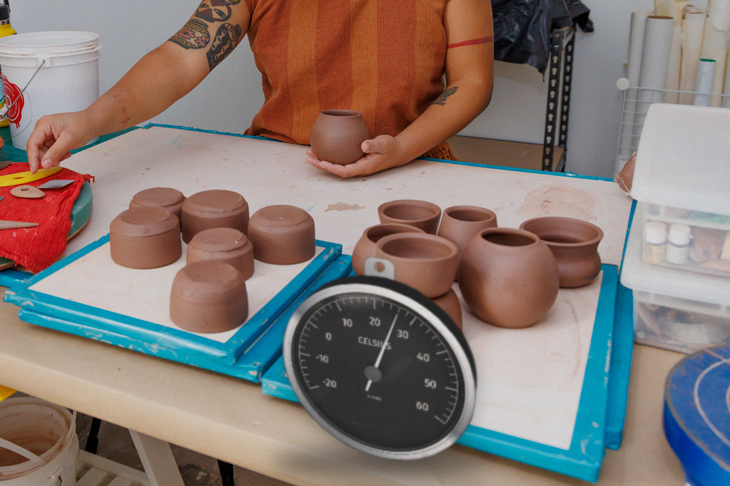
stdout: value=26 unit=°C
